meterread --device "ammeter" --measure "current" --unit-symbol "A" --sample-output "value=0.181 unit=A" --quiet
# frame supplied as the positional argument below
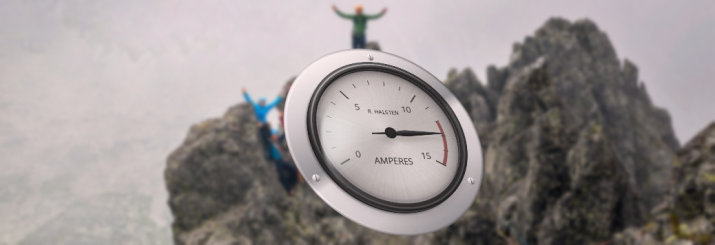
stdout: value=13 unit=A
